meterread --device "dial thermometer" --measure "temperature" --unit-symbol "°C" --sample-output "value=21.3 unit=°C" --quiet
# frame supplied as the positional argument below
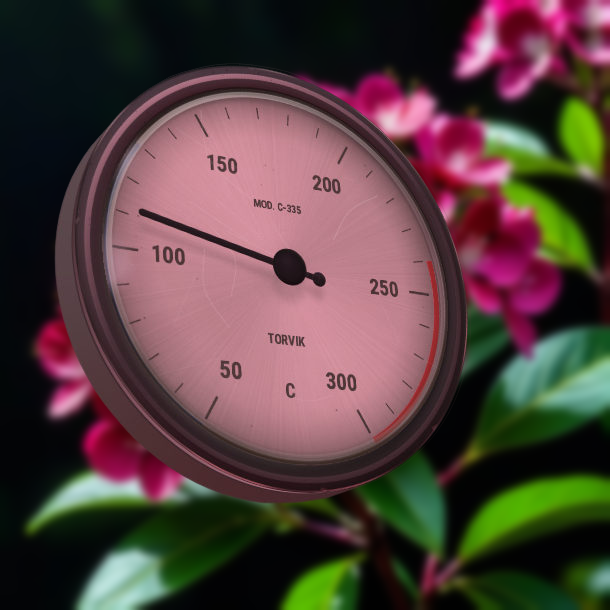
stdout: value=110 unit=°C
